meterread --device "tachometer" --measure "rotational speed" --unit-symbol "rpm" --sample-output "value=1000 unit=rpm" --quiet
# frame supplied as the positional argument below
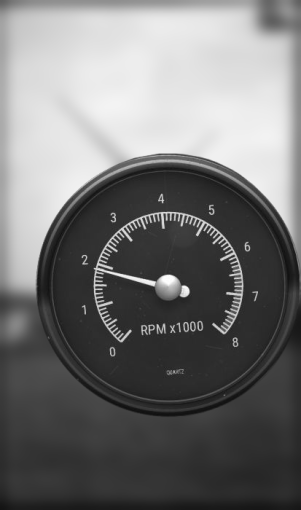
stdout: value=1900 unit=rpm
